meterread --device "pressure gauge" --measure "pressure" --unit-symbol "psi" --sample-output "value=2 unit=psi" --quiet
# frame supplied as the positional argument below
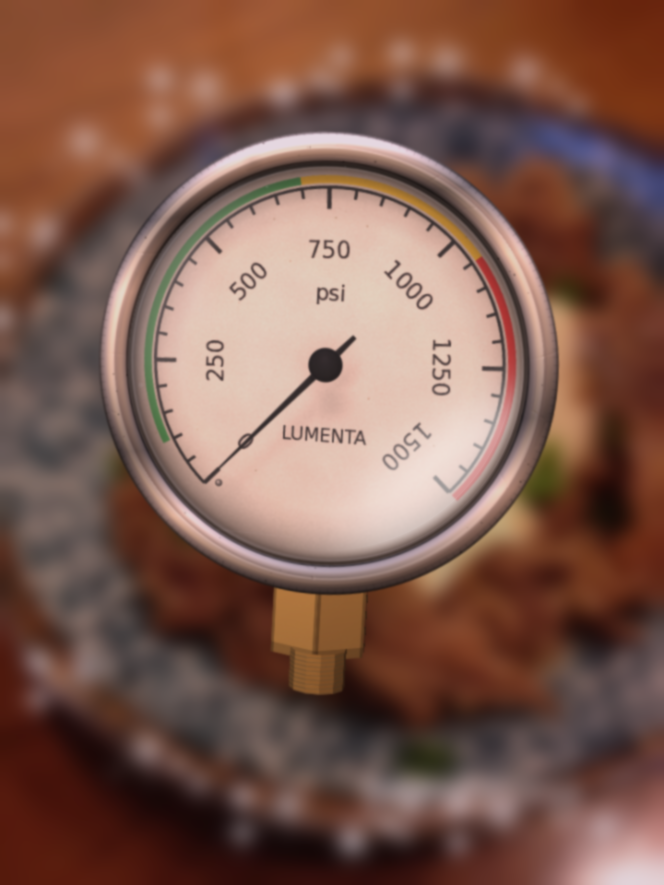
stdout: value=0 unit=psi
